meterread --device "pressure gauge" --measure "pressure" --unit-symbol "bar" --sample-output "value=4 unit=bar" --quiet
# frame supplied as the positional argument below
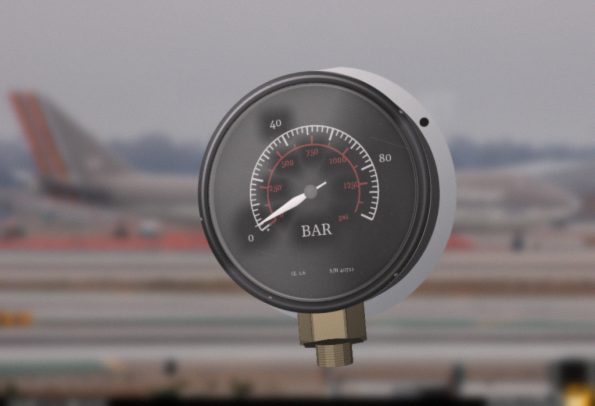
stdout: value=2 unit=bar
